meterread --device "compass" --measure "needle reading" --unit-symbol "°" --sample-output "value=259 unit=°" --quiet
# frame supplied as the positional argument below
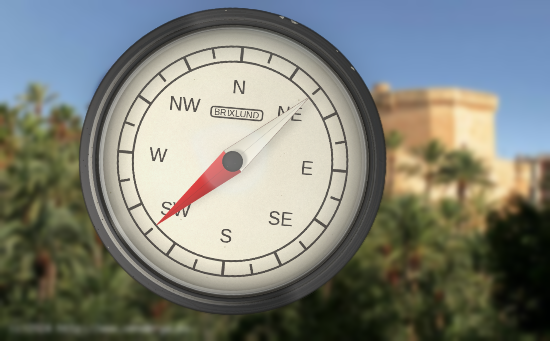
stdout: value=225 unit=°
